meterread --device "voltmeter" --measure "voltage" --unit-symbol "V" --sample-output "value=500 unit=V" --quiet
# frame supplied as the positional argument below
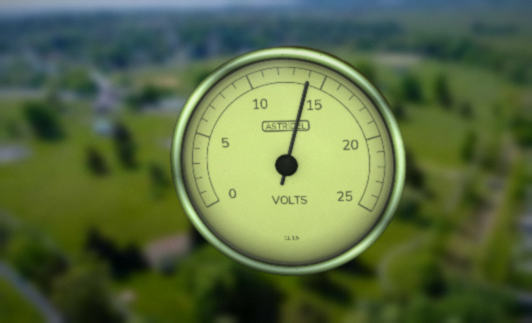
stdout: value=14 unit=V
